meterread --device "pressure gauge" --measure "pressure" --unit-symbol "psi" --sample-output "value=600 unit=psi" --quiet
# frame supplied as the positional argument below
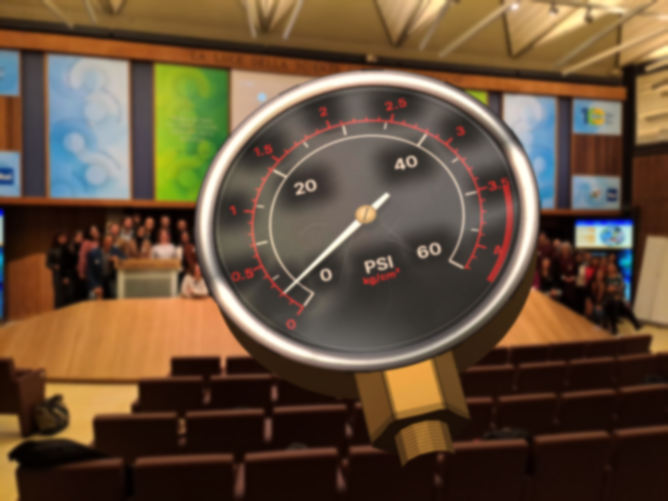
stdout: value=2.5 unit=psi
